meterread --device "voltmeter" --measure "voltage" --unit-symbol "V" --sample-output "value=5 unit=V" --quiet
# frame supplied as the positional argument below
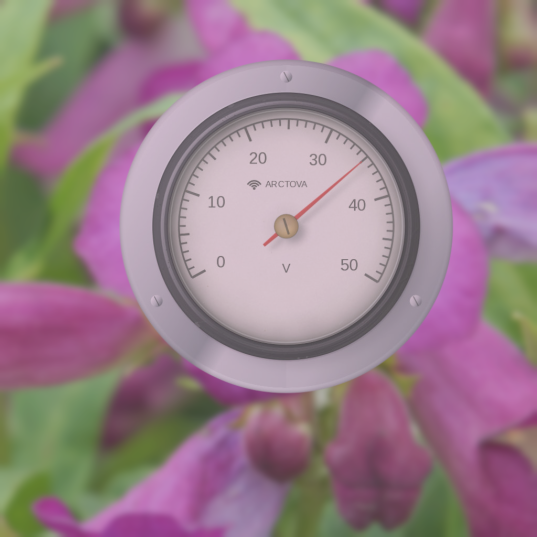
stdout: value=35 unit=V
